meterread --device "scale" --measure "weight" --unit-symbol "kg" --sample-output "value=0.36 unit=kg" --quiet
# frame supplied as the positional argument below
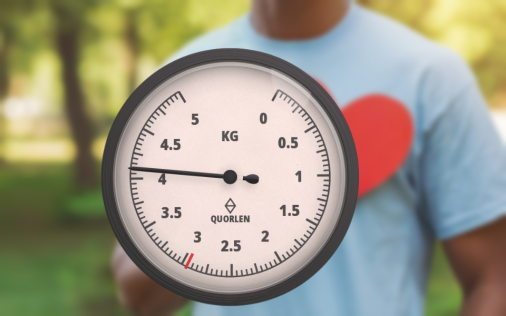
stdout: value=4.1 unit=kg
